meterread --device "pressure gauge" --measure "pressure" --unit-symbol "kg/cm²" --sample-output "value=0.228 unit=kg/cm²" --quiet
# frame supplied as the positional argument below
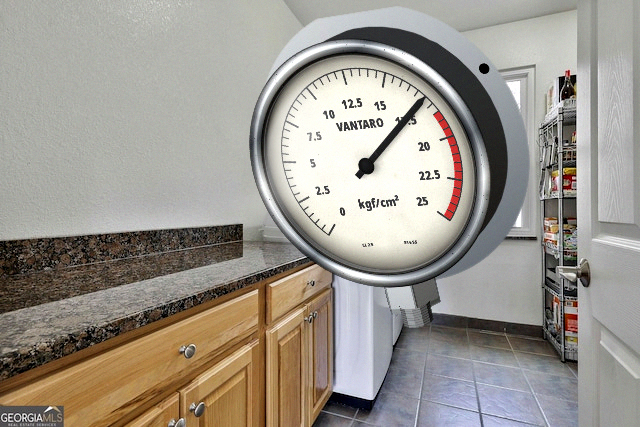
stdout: value=17.5 unit=kg/cm²
